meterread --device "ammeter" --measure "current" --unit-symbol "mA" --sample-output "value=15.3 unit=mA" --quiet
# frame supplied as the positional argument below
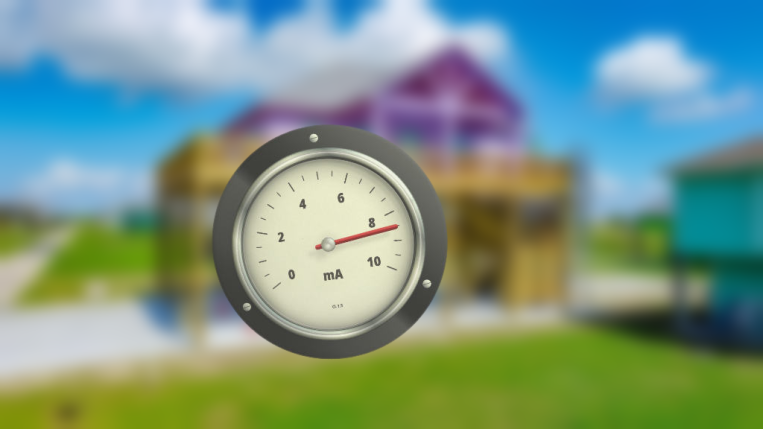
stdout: value=8.5 unit=mA
